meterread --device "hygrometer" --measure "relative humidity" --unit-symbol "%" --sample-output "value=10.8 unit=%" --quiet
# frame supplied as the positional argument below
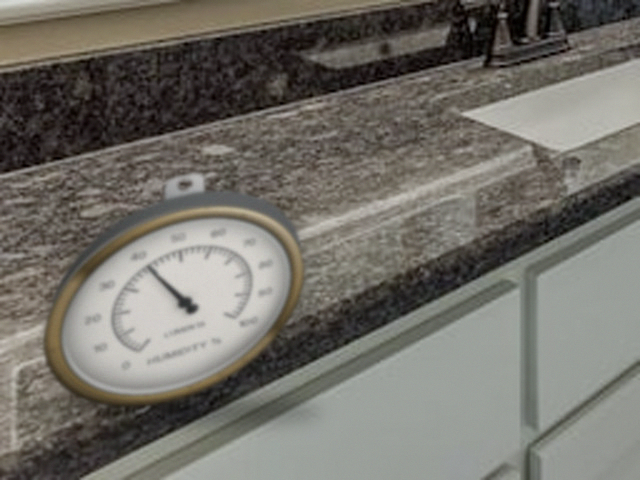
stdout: value=40 unit=%
